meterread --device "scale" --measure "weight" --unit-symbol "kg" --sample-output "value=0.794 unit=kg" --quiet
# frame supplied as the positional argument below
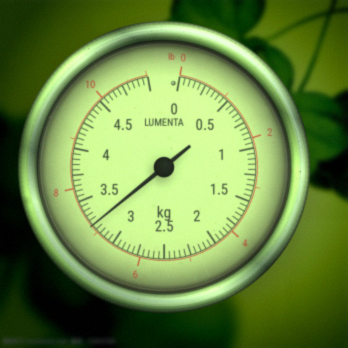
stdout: value=3.25 unit=kg
